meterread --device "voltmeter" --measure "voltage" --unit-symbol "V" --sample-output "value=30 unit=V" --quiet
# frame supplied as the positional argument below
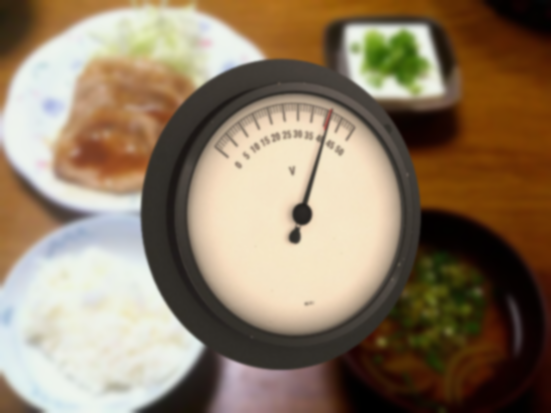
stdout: value=40 unit=V
